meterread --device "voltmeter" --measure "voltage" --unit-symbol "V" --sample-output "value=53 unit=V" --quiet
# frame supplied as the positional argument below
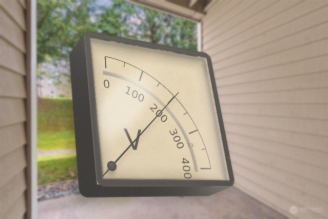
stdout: value=200 unit=V
